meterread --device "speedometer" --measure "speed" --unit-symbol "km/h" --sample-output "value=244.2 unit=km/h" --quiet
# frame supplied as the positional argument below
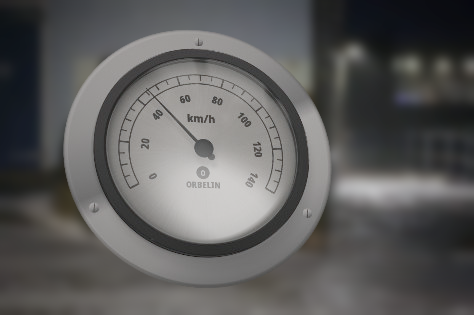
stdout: value=45 unit=km/h
